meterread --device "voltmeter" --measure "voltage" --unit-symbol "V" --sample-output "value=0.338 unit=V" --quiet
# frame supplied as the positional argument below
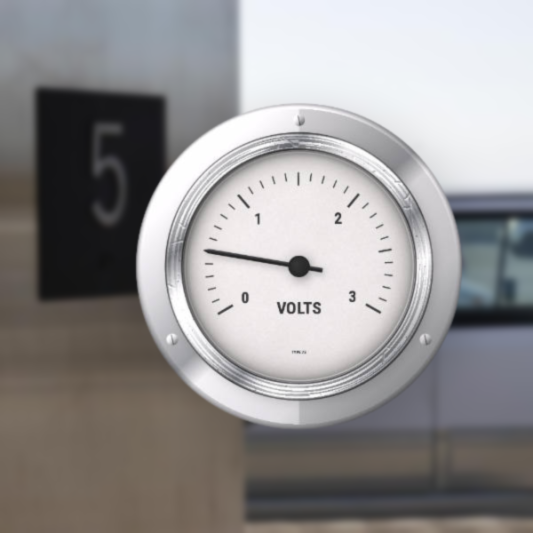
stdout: value=0.5 unit=V
